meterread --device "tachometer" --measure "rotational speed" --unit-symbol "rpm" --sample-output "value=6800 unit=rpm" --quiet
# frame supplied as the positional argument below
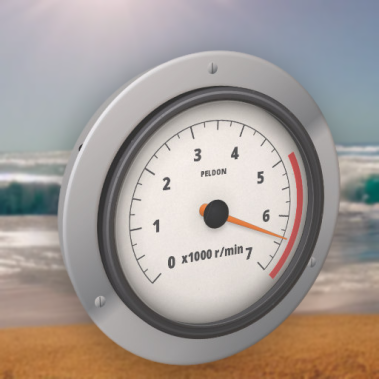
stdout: value=6375 unit=rpm
